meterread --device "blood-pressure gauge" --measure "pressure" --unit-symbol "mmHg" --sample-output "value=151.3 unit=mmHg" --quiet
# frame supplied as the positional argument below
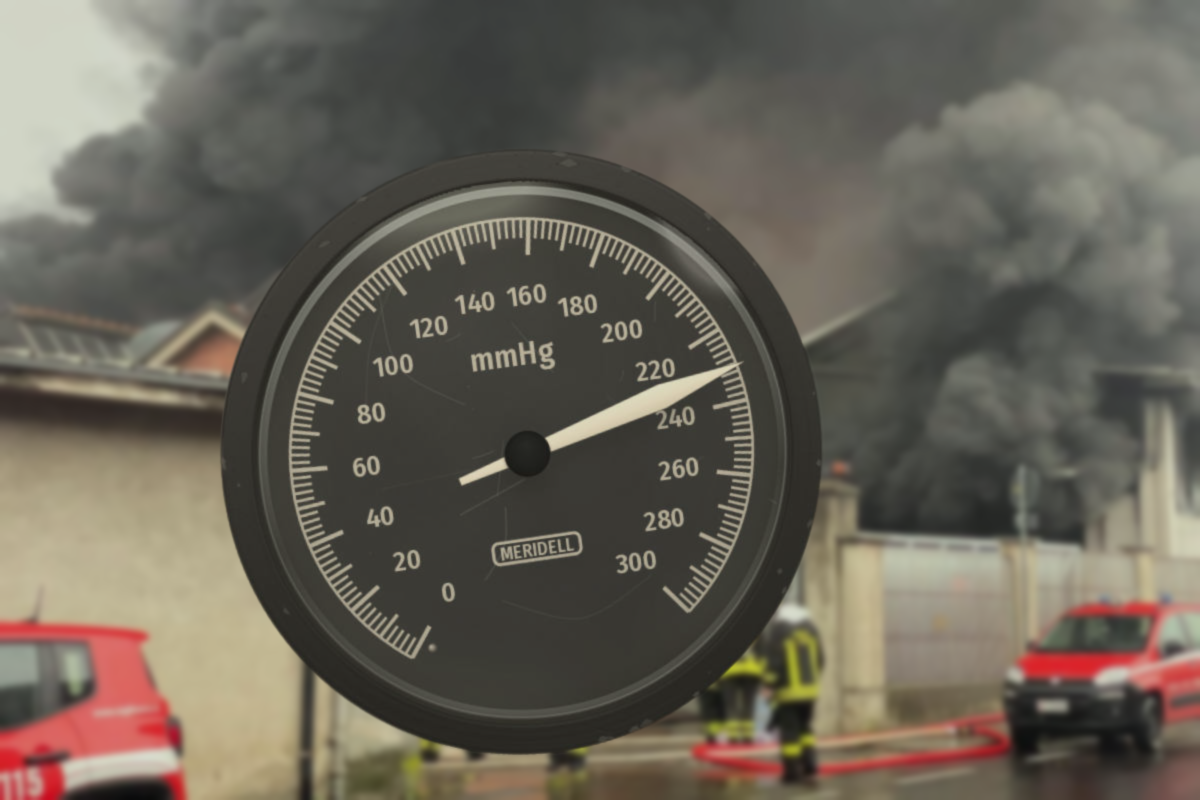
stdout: value=230 unit=mmHg
